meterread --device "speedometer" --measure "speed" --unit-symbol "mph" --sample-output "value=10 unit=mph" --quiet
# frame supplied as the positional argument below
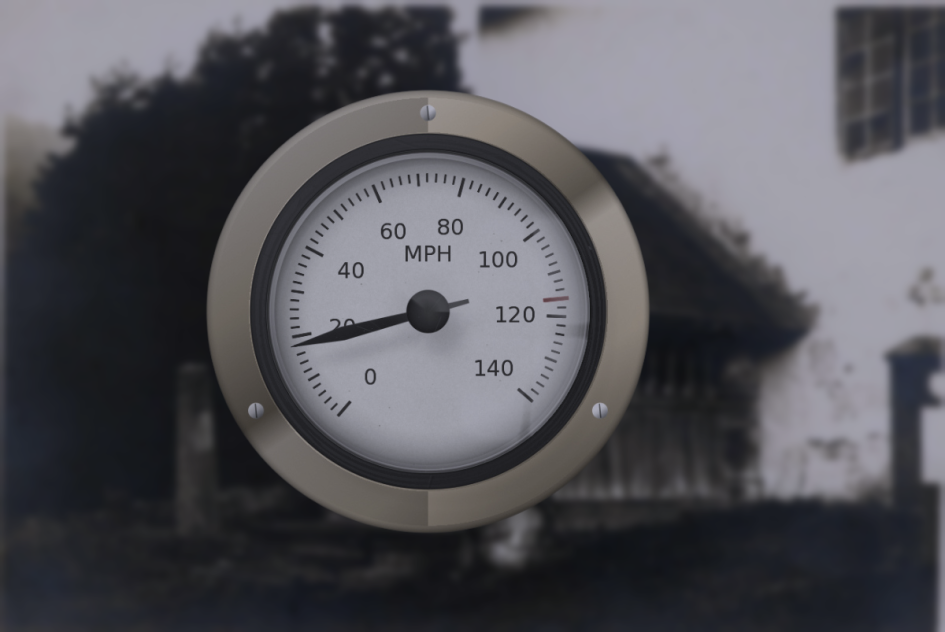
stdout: value=18 unit=mph
